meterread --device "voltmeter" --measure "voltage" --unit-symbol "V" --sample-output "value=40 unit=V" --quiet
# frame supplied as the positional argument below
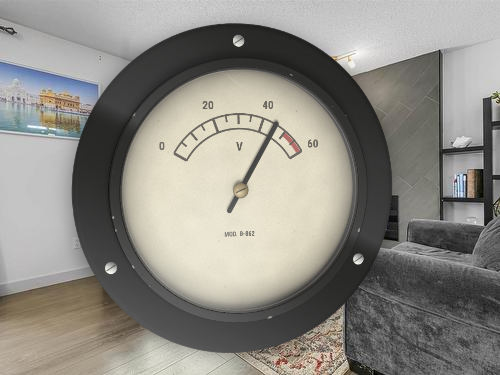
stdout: value=45 unit=V
